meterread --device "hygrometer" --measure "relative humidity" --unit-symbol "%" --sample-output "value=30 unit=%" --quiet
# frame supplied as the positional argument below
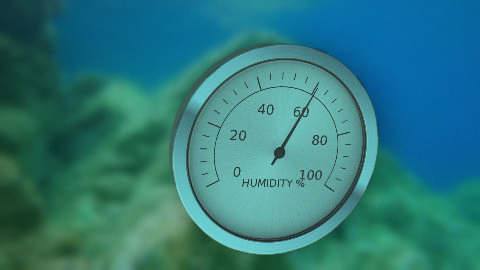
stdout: value=60 unit=%
